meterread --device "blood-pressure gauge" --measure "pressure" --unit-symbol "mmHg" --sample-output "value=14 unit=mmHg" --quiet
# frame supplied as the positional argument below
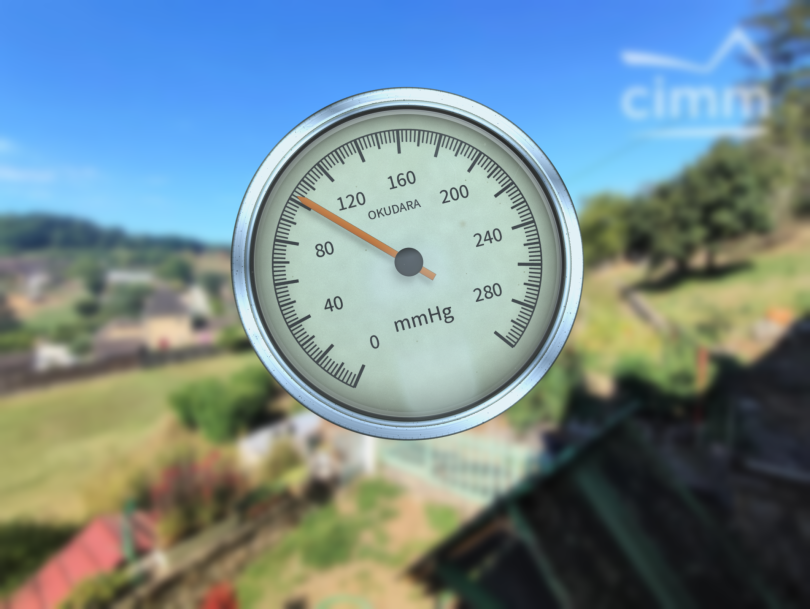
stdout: value=102 unit=mmHg
